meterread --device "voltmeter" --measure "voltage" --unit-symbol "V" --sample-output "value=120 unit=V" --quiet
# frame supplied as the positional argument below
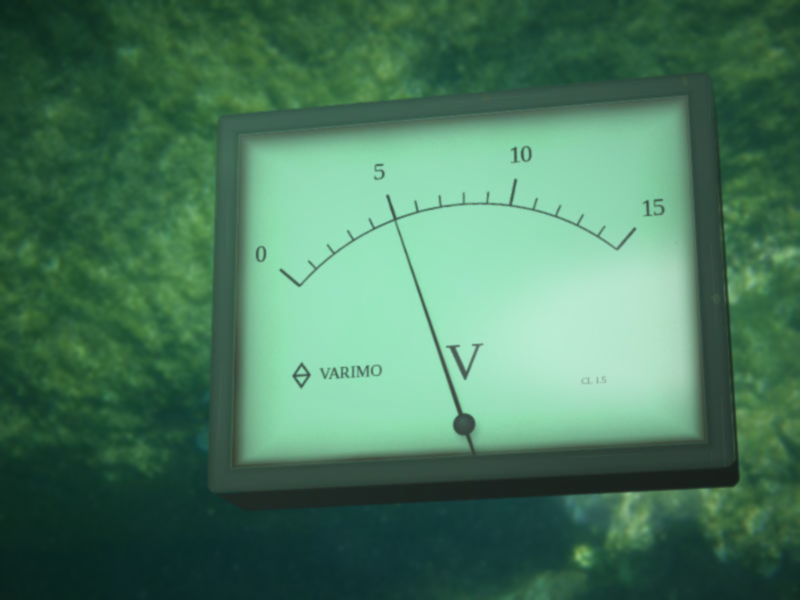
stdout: value=5 unit=V
